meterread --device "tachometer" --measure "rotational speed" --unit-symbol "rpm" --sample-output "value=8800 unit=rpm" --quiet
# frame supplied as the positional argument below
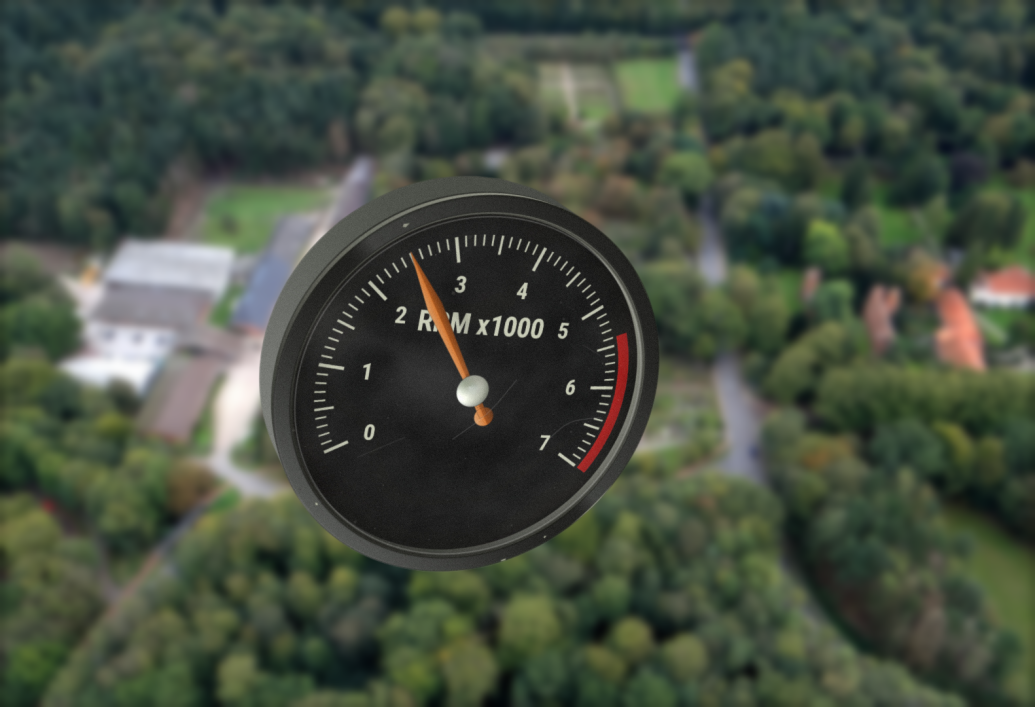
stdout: value=2500 unit=rpm
